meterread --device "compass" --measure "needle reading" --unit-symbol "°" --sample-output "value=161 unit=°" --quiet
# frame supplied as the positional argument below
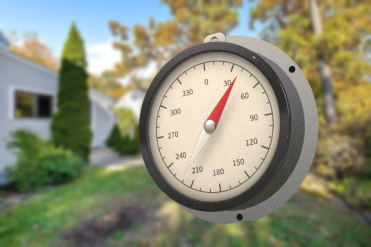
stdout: value=40 unit=°
